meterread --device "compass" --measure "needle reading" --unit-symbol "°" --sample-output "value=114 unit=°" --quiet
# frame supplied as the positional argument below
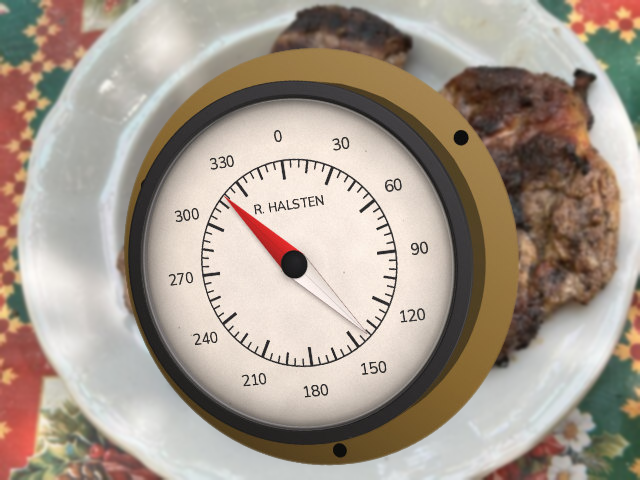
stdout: value=320 unit=°
